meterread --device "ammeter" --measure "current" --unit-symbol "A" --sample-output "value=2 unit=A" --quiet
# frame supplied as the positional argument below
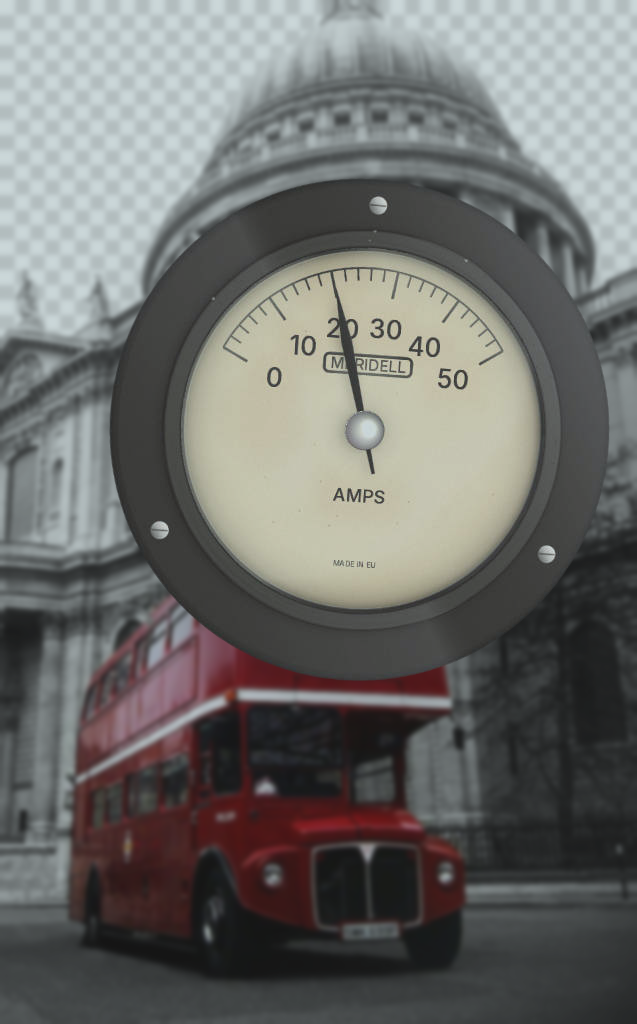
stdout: value=20 unit=A
